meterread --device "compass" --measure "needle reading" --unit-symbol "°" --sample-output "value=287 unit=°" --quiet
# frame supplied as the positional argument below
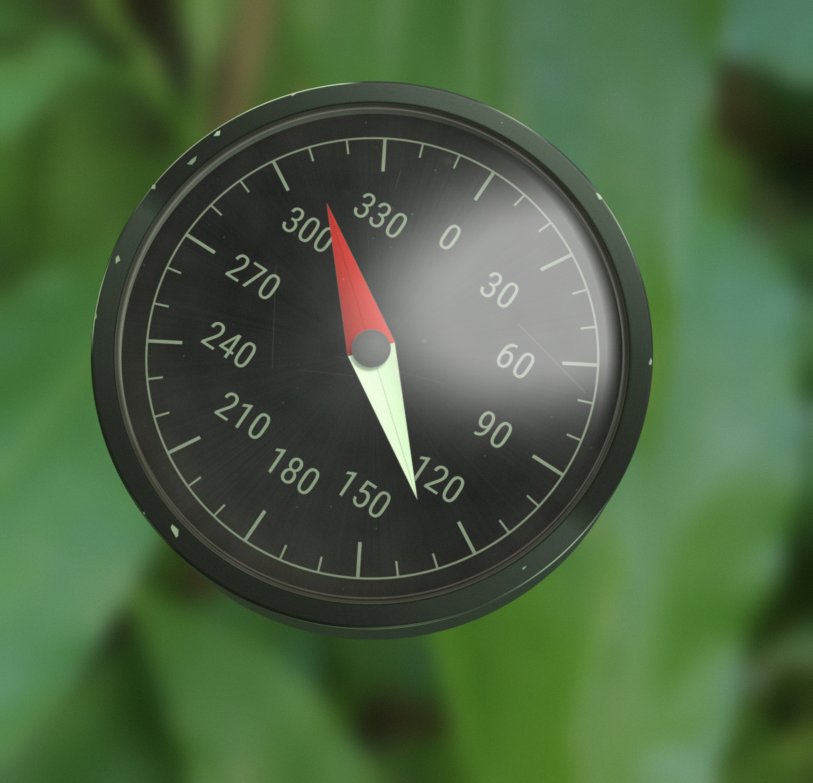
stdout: value=310 unit=°
